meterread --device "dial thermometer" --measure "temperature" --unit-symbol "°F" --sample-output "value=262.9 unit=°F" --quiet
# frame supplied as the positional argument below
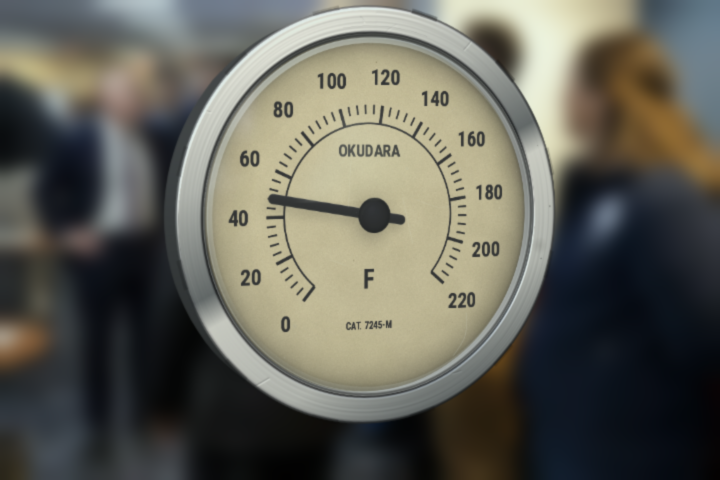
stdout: value=48 unit=°F
